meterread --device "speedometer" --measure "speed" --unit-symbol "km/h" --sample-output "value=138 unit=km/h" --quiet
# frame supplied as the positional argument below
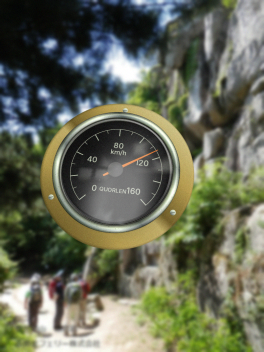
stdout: value=115 unit=km/h
